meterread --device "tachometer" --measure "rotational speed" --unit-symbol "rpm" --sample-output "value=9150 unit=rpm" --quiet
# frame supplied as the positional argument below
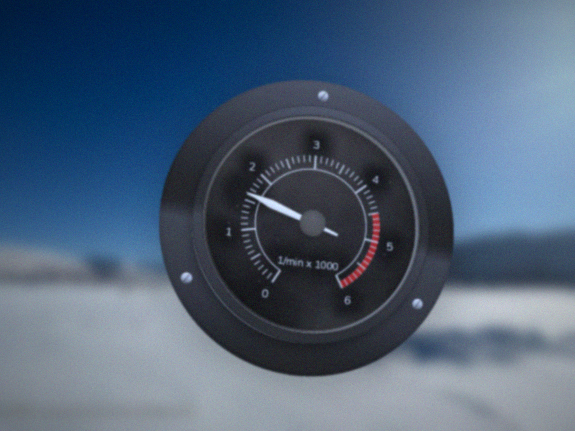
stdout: value=1600 unit=rpm
